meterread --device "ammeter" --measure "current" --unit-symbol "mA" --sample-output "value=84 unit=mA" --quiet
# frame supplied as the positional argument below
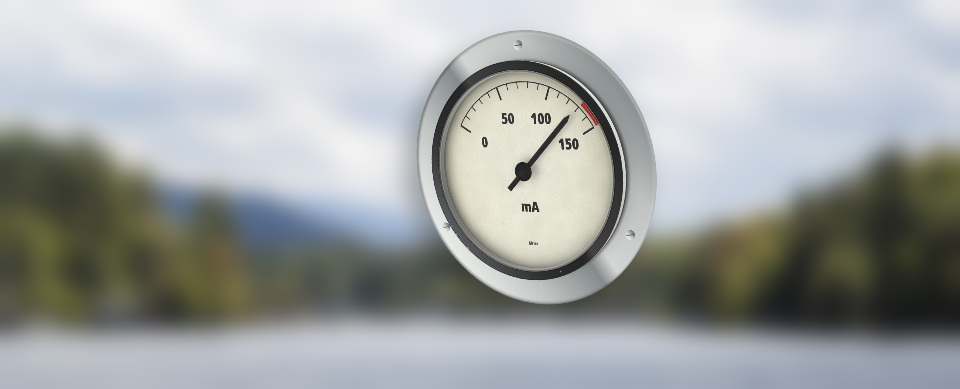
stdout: value=130 unit=mA
